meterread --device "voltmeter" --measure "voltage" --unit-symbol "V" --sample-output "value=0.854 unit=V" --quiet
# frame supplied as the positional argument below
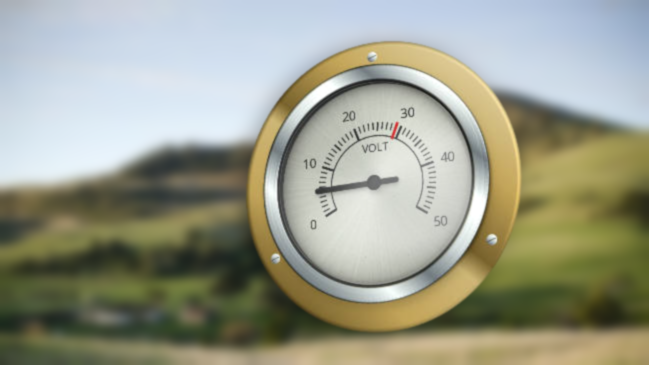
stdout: value=5 unit=V
